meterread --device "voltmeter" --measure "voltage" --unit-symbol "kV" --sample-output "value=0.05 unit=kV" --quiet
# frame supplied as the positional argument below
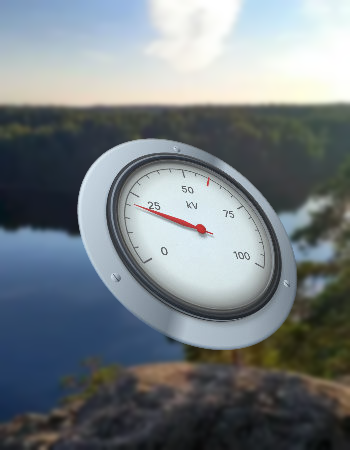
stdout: value=20 unit=kV
